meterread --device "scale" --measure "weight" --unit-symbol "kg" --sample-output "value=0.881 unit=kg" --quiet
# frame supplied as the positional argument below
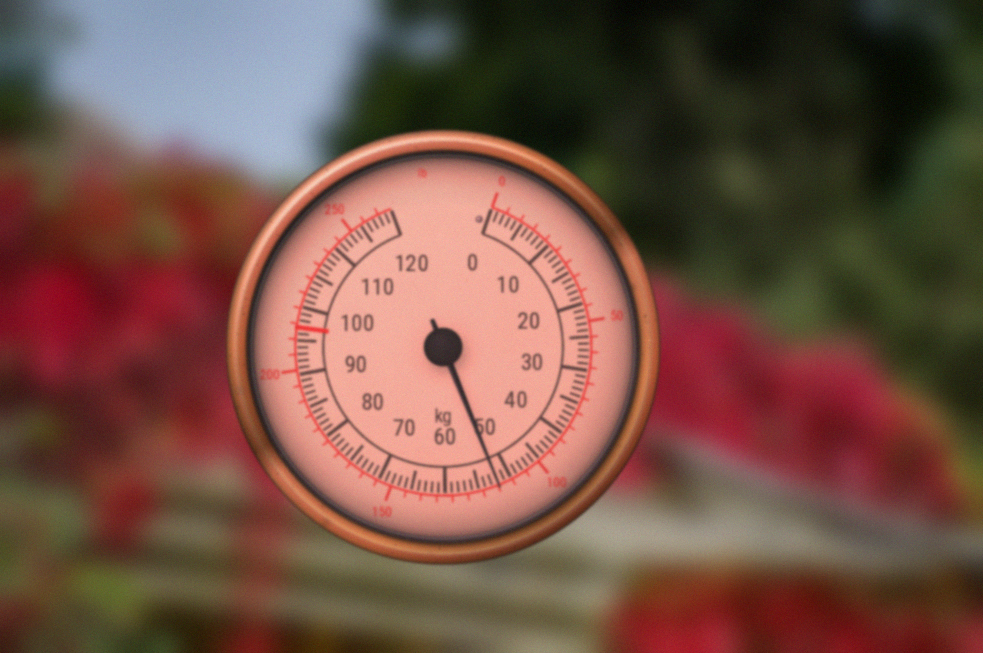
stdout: value=52 unit=kg
